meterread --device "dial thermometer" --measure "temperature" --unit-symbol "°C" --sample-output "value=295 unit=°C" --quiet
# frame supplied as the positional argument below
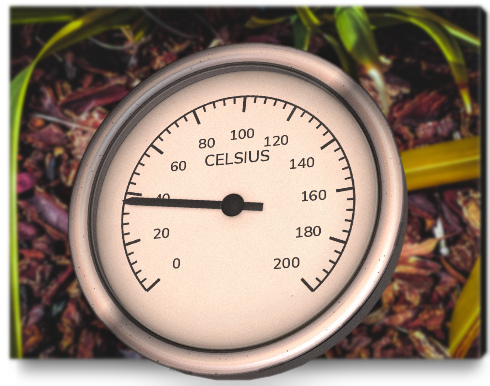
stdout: value=36 unit=°C
